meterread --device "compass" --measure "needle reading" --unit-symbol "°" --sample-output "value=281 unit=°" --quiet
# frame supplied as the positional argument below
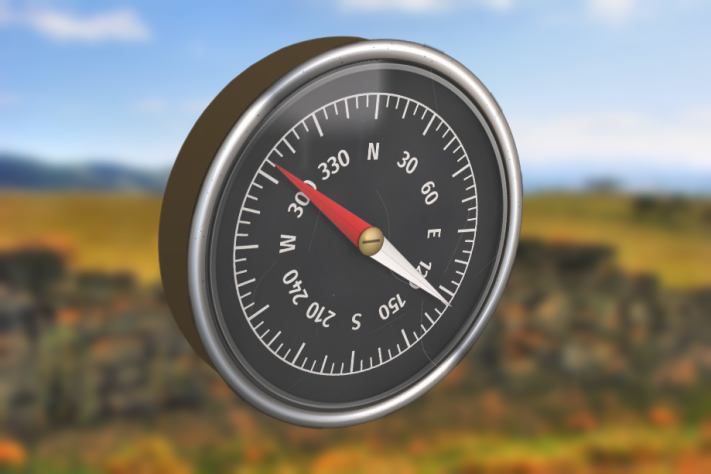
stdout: value=305 unit=°
